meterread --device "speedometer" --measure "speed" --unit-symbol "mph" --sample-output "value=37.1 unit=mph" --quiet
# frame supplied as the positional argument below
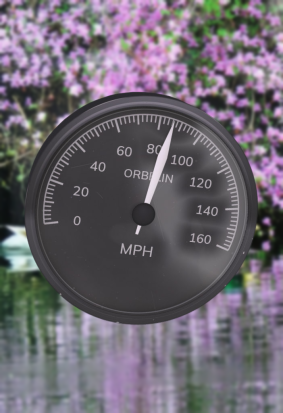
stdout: value=86 unit=mph
